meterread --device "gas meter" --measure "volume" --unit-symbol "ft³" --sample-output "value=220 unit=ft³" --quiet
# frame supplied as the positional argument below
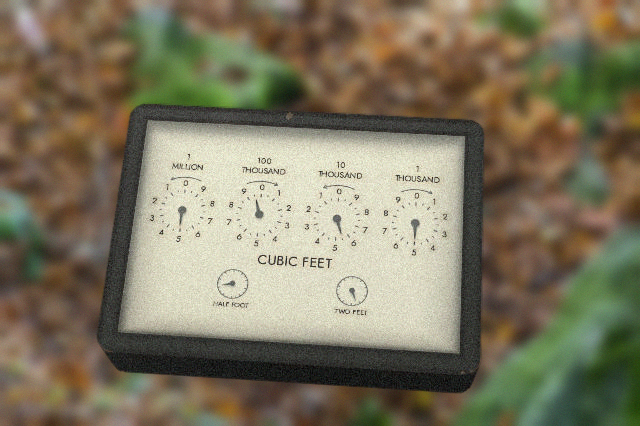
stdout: value=495500 unit=ft³
